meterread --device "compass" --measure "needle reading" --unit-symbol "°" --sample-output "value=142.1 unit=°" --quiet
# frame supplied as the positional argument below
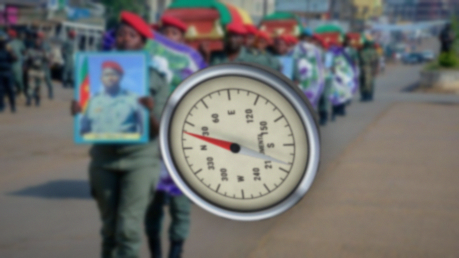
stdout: value=20 unit=°
